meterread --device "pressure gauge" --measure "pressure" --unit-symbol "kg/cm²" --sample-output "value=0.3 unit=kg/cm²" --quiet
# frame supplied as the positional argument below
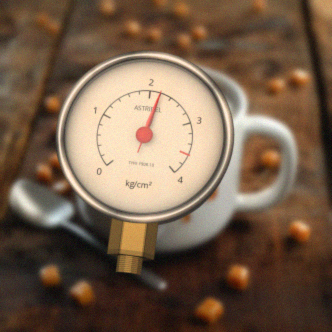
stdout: value=2.2 unit=kg/cm²
